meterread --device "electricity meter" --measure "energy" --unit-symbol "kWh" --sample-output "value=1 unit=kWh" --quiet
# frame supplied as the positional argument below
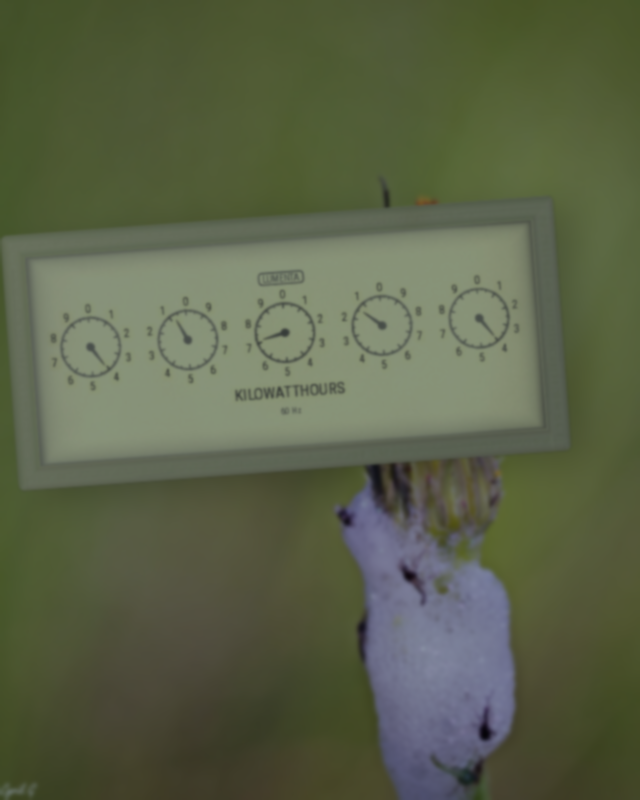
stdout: value=40714 unit=kWh
